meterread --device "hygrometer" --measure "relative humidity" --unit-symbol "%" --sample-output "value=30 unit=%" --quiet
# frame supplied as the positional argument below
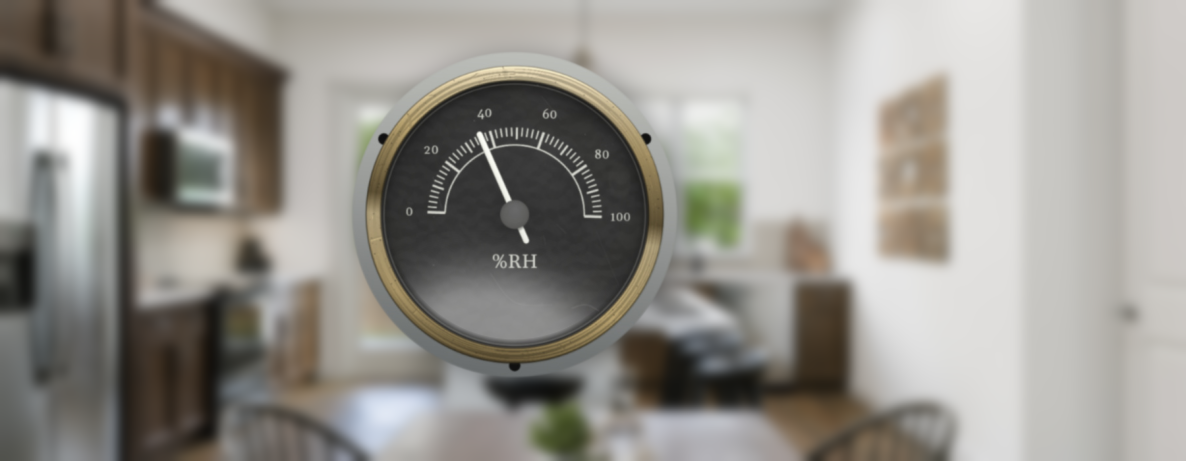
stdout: value=36 unit=%
